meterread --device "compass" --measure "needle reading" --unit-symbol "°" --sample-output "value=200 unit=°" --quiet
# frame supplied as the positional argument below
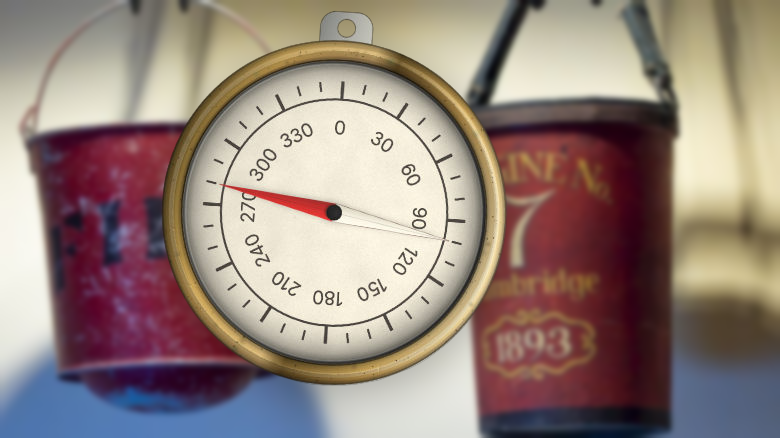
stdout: value=280 unit=°
